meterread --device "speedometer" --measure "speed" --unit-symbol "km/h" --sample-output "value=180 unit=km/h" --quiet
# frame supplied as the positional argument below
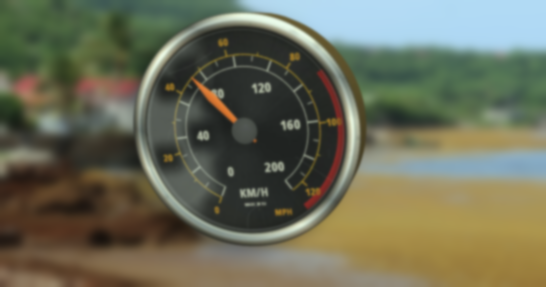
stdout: value=75 unit=km/h
